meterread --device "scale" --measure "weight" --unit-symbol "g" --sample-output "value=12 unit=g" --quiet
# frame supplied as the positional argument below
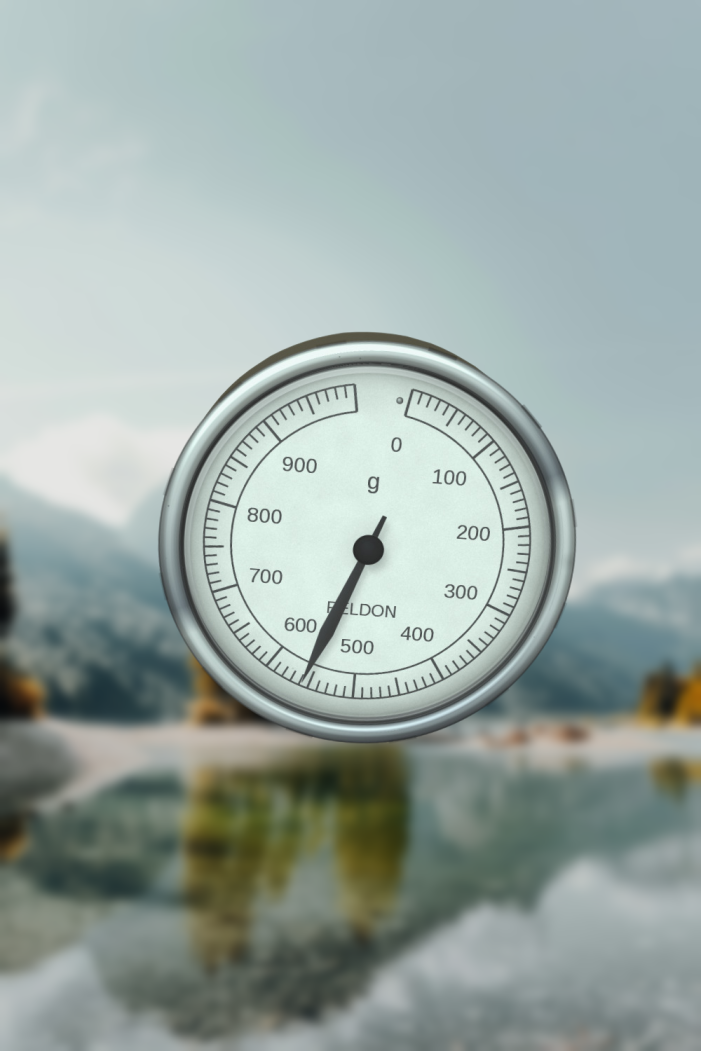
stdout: value=560 unit=g
